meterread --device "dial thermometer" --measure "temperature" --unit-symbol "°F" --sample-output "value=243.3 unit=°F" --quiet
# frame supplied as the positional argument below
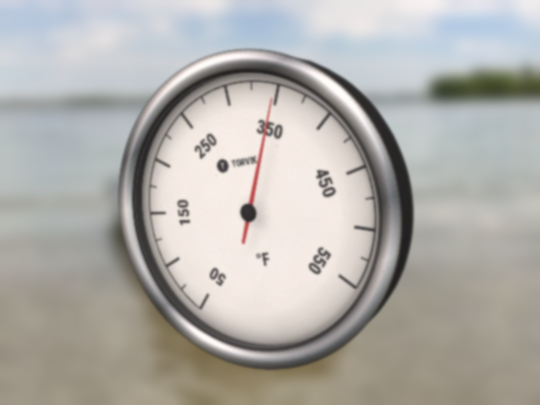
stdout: value=350 unit=°F
